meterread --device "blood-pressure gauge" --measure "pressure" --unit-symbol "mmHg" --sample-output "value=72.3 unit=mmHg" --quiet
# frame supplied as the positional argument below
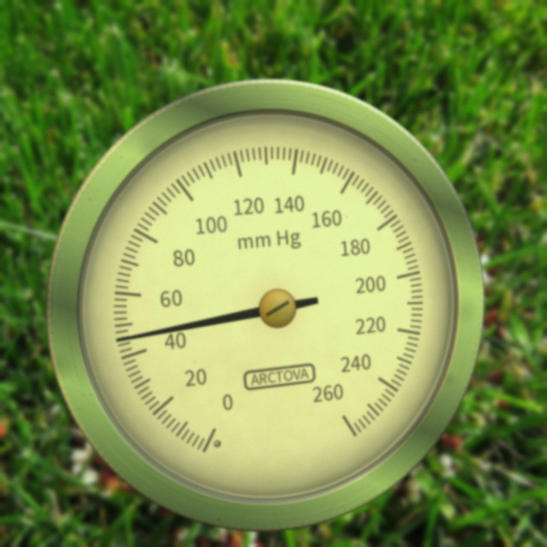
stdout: value=46 unit=mmHg
